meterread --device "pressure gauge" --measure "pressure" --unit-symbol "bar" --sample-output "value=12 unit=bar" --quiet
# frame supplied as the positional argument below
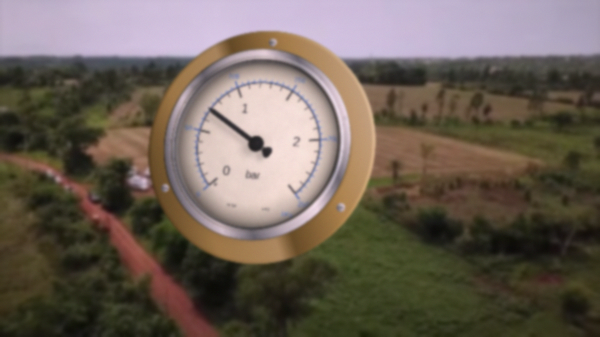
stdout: value=0.7 unit=bar
